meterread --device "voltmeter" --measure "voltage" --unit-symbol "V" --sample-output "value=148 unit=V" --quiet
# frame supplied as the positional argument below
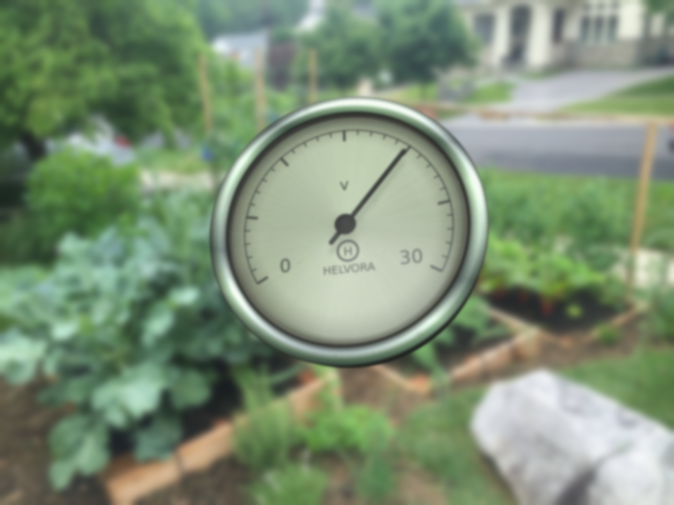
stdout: value=20 unit=V
